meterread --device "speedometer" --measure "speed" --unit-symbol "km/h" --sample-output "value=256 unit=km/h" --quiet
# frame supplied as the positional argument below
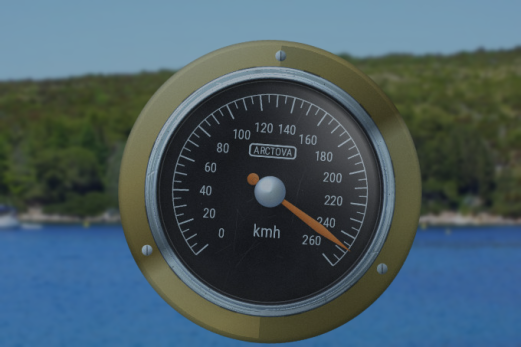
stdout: value=247.5 unit=km/h
